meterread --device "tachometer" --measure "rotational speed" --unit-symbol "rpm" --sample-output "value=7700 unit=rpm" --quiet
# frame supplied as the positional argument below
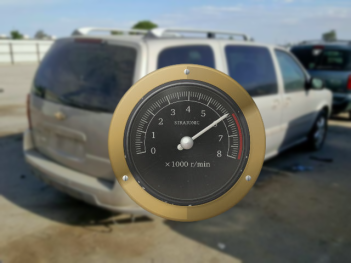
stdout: value=6000 unit=rpm
